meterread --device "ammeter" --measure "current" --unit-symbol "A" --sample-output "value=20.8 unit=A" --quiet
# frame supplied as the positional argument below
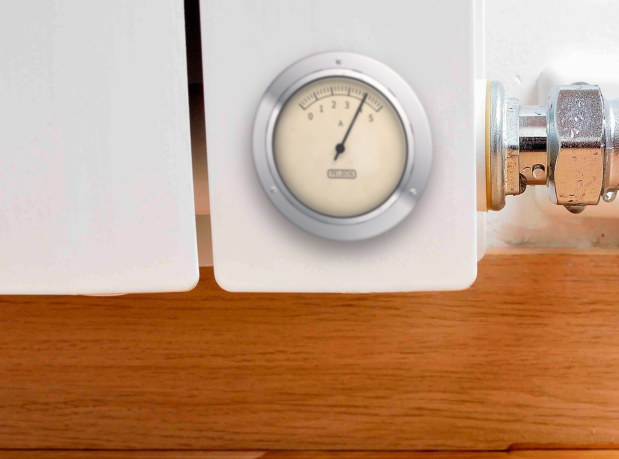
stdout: value=4 unit=A
